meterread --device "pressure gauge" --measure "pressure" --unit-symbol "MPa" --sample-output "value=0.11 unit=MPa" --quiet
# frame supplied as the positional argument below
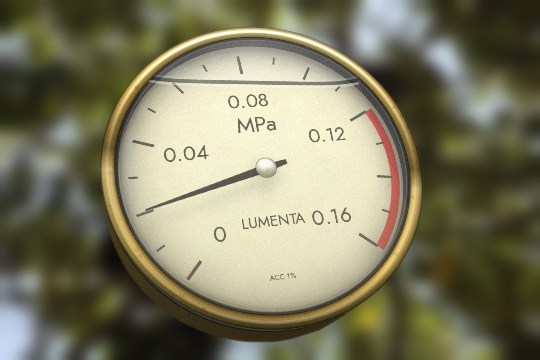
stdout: value=0.02 unit=MPa
